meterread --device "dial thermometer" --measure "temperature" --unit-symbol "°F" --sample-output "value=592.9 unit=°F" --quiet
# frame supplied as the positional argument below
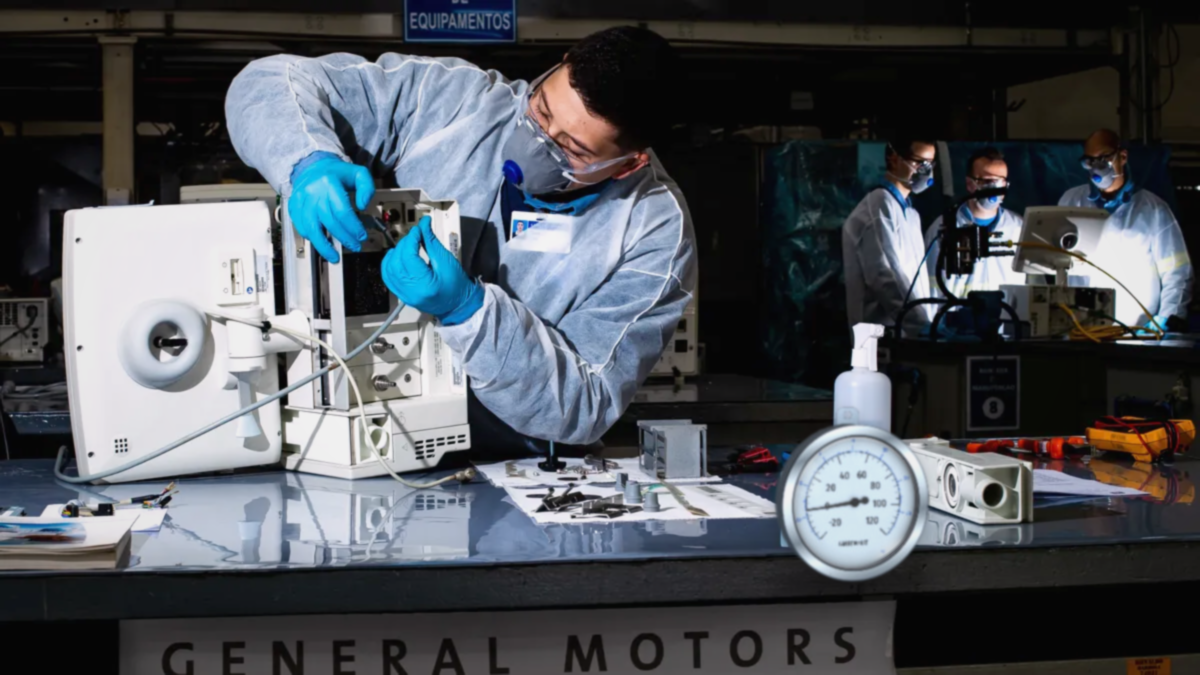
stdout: value=0 unit=°F
